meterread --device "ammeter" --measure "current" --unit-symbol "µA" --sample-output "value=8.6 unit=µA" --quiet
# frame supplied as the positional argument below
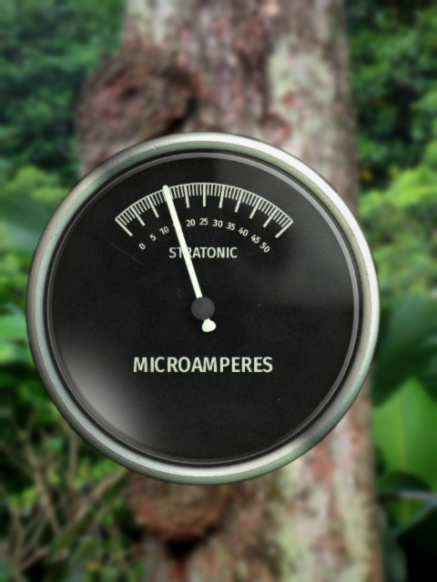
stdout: value=15 unit=µA
